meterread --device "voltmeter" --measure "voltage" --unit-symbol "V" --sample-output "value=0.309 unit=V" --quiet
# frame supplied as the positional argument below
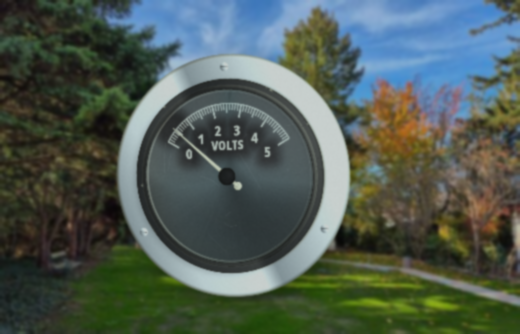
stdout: value=0.5 unit=V
